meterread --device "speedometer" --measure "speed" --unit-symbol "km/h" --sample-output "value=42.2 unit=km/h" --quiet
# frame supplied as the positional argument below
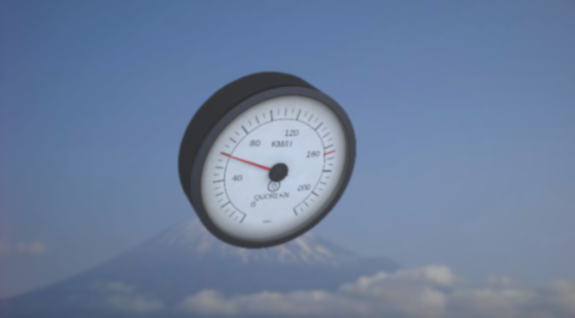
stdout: value=60 unit=km/h
